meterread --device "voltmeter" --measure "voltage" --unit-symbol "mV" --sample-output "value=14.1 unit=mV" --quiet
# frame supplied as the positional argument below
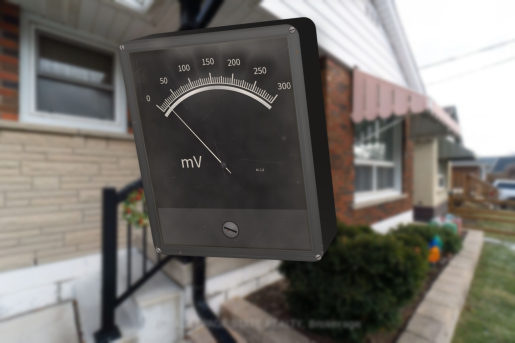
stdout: value=25 unit=mV
